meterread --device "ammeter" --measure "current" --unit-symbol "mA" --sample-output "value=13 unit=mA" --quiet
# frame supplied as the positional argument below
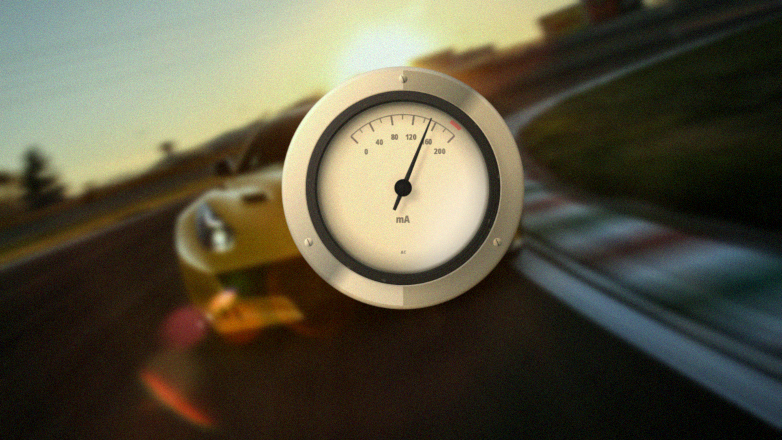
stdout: value=150 unit=mA
